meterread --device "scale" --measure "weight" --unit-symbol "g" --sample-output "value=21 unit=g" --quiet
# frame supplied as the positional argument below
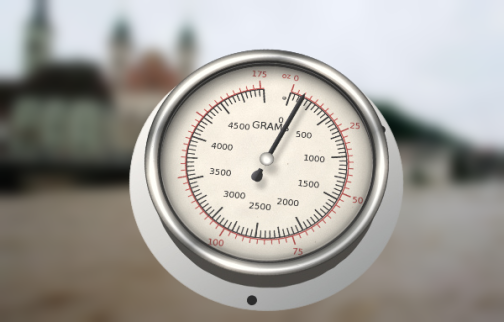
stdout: value=150 unit=g
